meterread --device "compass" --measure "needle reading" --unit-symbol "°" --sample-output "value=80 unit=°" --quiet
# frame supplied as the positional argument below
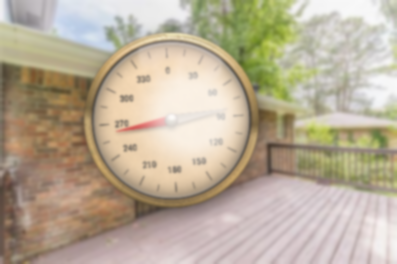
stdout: value=262.5 unit=°
